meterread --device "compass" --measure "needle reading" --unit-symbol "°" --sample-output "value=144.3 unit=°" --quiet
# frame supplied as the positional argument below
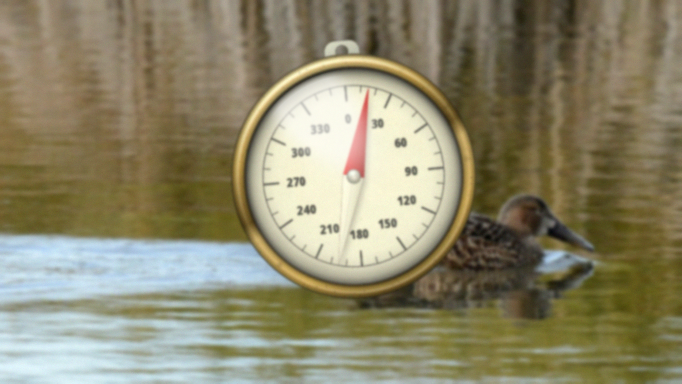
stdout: value=15 unit=°
